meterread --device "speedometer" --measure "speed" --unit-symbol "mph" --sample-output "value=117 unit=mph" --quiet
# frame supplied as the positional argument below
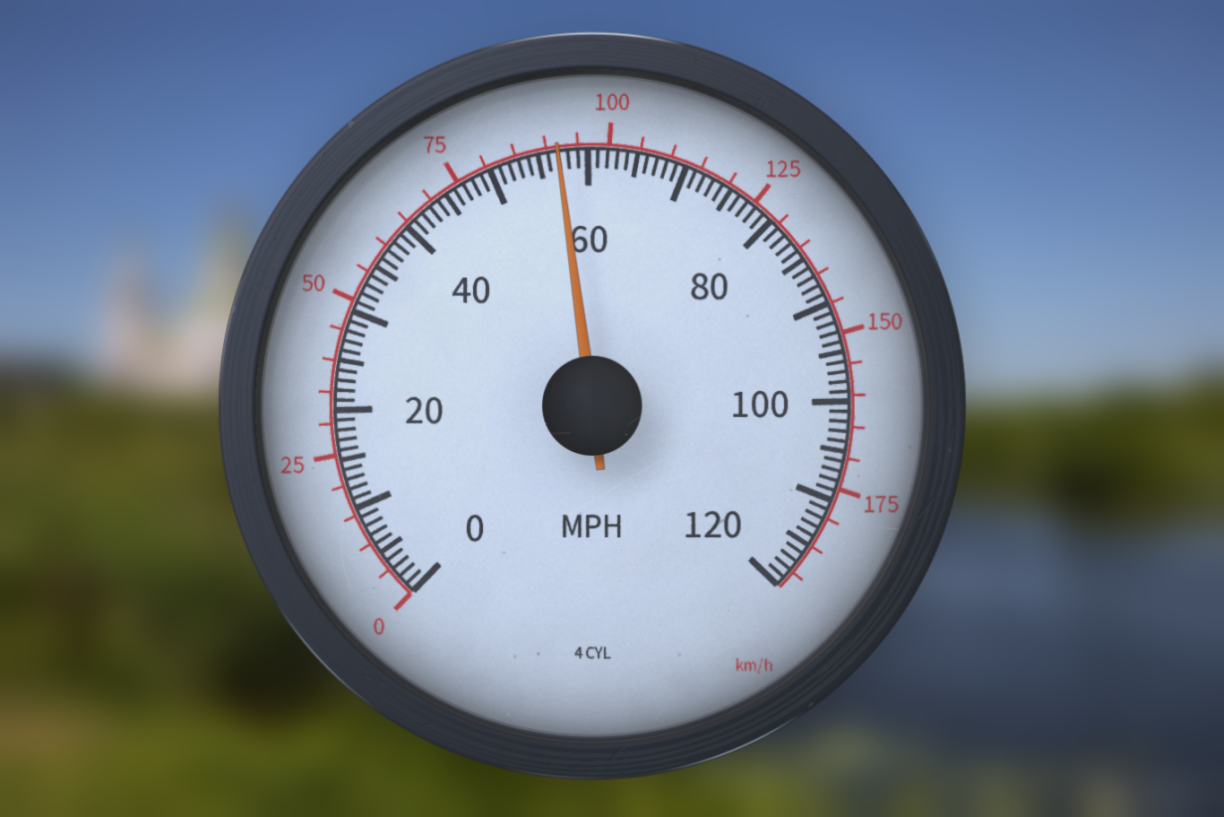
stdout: value=57 unit=mph
